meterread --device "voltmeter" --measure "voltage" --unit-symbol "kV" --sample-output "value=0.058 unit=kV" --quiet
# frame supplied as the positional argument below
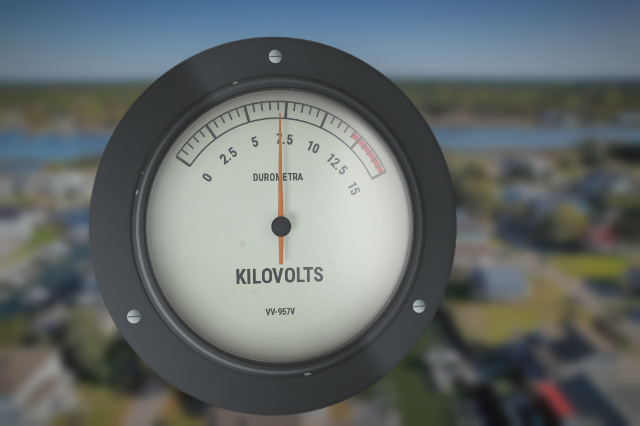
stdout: value=7 unit=kV
